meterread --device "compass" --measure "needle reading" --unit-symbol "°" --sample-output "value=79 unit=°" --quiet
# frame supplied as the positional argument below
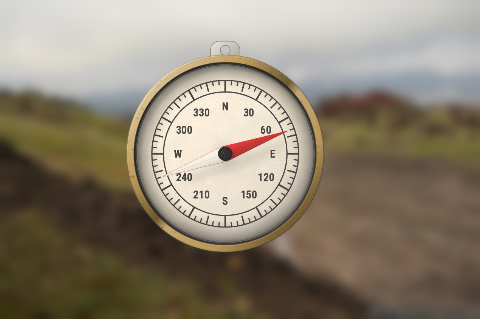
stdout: value=70 unit=°
